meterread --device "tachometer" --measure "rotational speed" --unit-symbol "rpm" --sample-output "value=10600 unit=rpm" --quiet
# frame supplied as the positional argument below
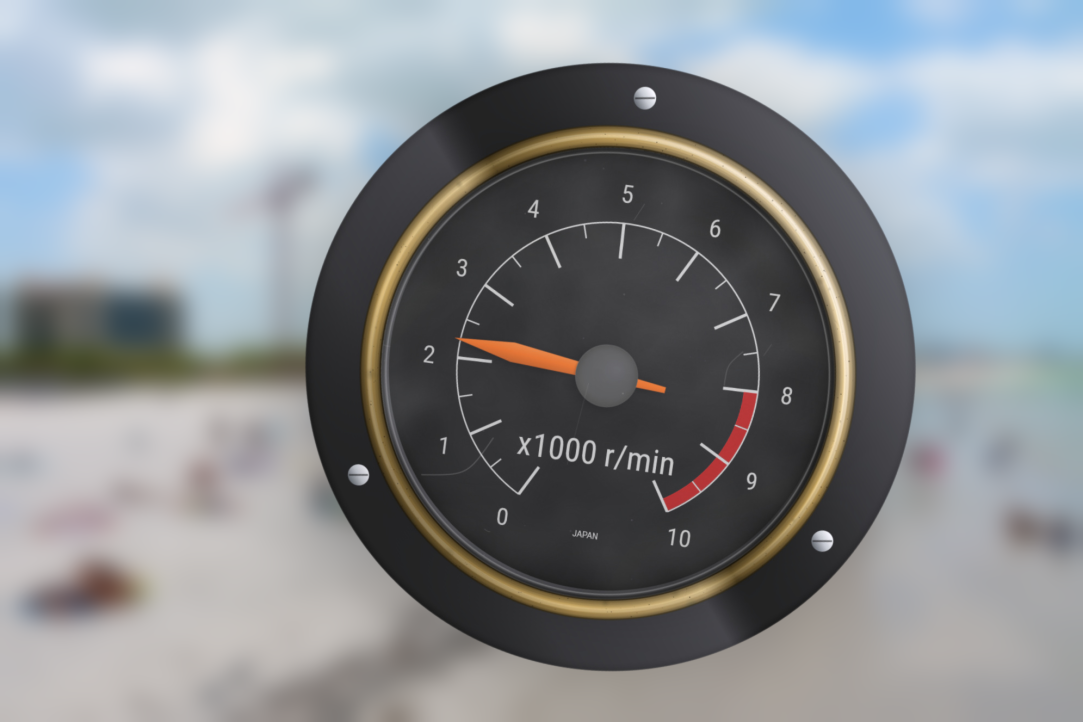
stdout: value=2250 unit=rpm
